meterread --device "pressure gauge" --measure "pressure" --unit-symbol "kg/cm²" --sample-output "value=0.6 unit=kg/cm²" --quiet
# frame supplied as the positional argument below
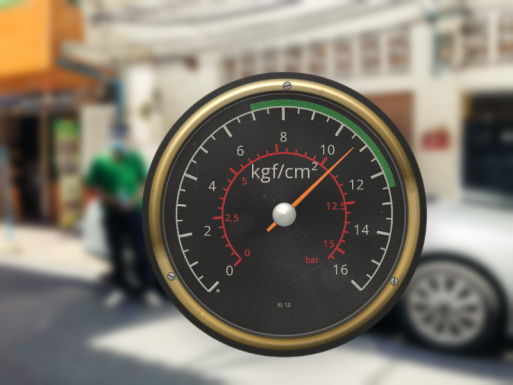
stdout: value=10.75 unit=kg/cm²
